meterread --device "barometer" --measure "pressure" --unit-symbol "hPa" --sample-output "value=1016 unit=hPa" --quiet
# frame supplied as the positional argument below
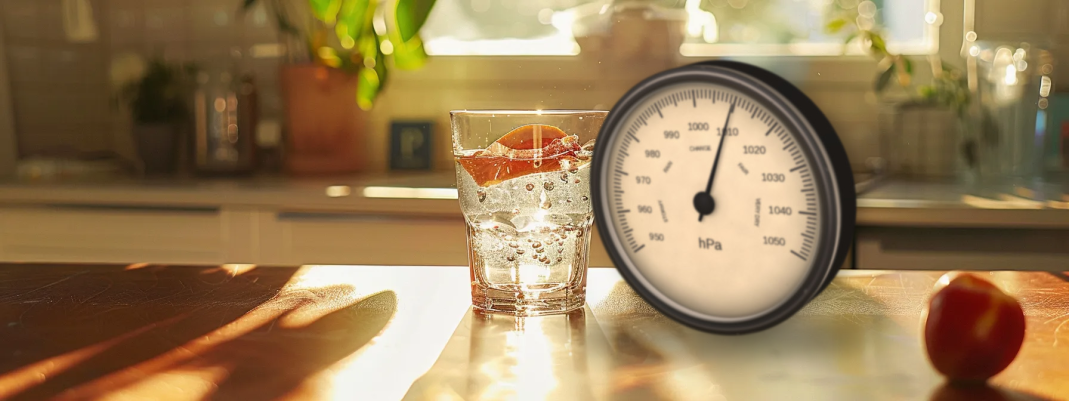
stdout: value=1010 unit=hPa
